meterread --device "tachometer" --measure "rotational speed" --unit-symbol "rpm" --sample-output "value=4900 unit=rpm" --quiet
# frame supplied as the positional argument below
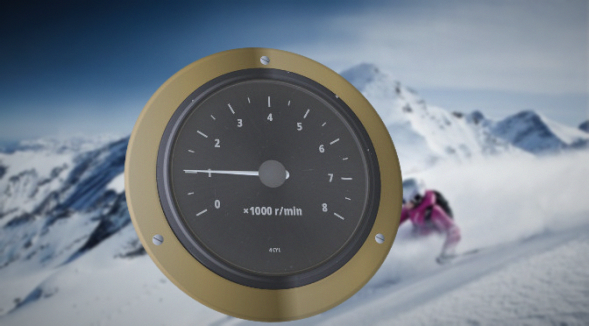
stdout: value=1000 unit=rpm
